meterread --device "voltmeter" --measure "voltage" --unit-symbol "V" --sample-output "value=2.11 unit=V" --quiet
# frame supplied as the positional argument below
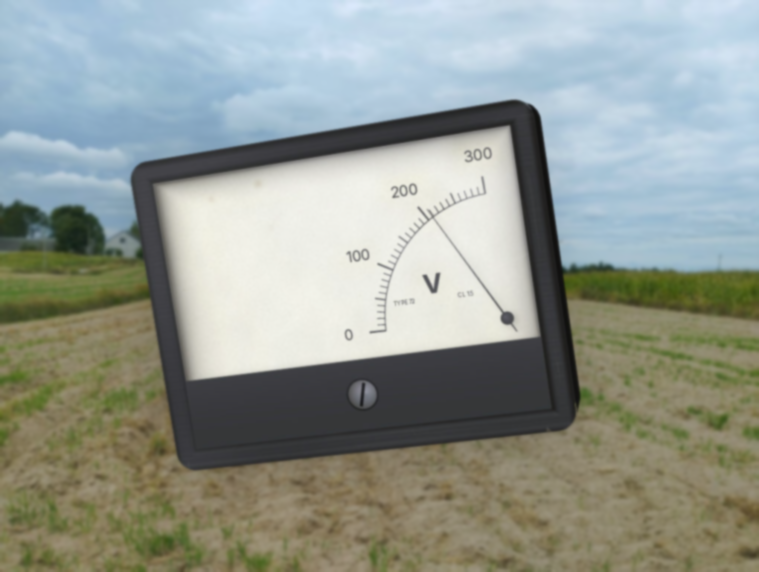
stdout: value=210 unit=V
